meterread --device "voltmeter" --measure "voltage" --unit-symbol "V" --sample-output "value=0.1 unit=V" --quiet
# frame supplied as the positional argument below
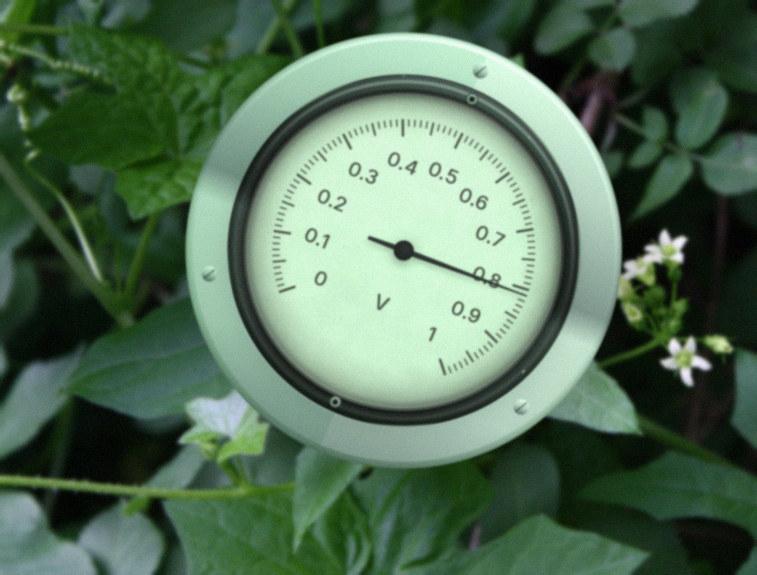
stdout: value=0.81 unit=V
